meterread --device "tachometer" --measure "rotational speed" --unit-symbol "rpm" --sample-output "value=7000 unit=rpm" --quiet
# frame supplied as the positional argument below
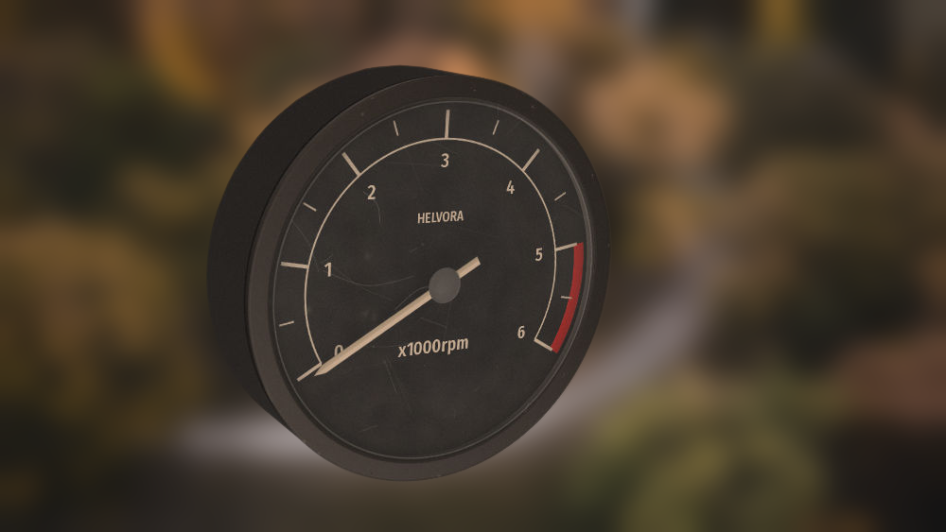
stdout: value=0 unit=rpm
